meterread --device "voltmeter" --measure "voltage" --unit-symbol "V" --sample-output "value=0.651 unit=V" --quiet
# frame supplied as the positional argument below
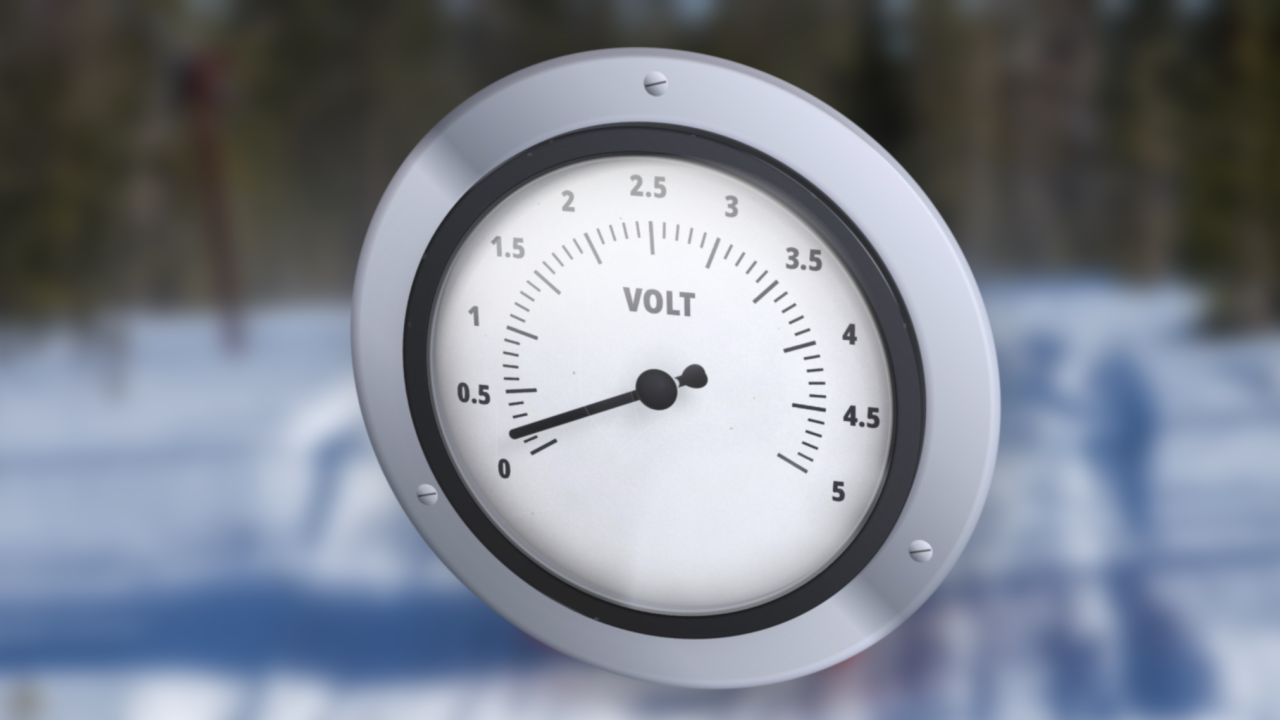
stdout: value=0.2 unit=V
